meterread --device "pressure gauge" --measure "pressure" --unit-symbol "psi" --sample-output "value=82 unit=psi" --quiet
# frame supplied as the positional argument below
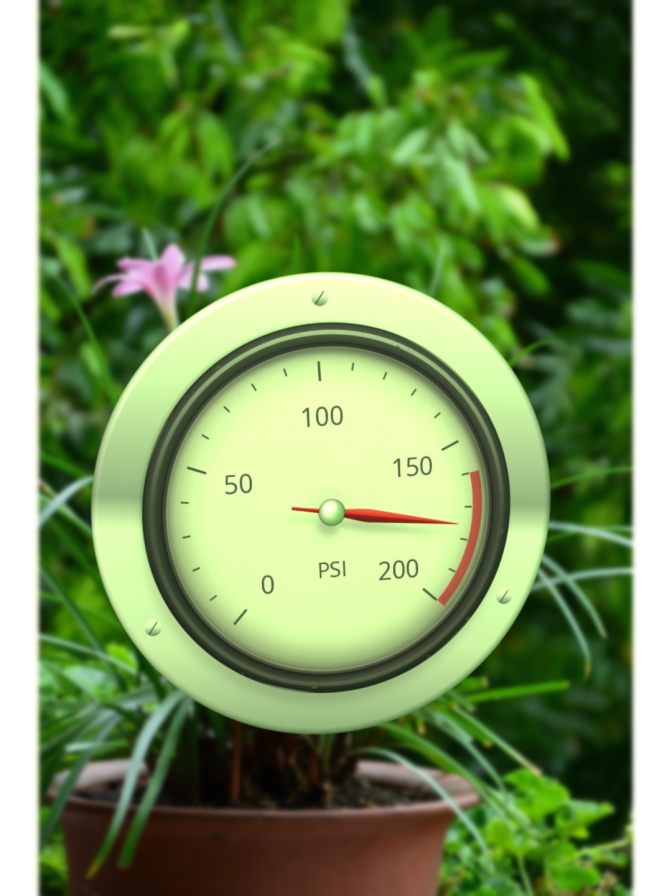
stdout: value=175 unit=psi
